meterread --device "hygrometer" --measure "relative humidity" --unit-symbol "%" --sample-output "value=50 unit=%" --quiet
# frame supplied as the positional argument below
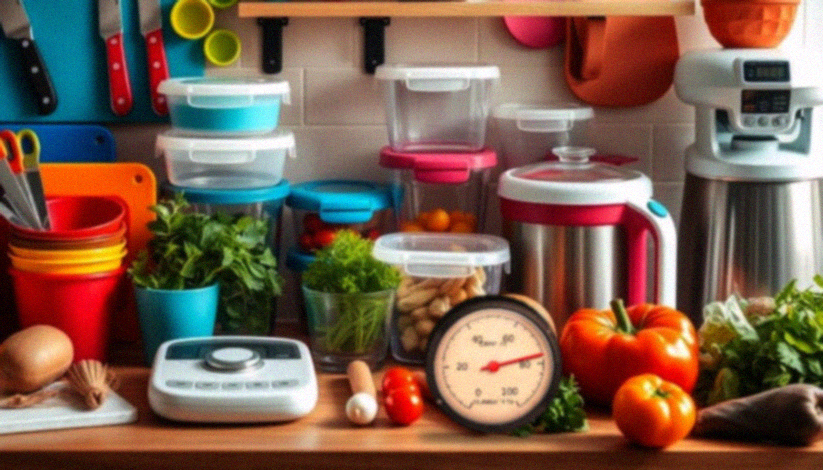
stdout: value=76 unit=%
